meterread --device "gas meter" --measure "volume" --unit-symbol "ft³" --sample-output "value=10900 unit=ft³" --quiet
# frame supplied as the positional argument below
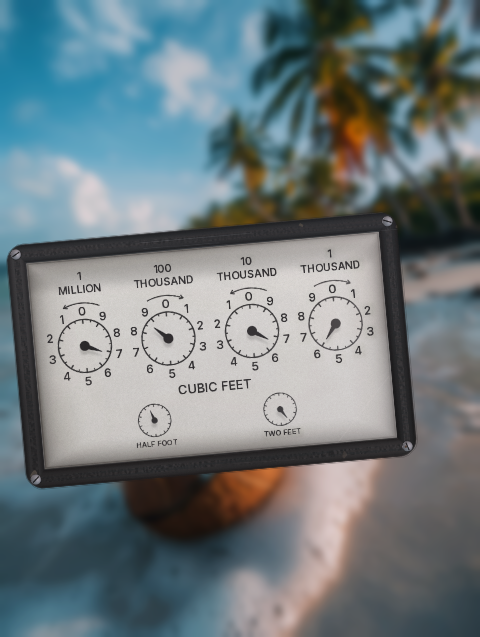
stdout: value=686600 unit=ft³
